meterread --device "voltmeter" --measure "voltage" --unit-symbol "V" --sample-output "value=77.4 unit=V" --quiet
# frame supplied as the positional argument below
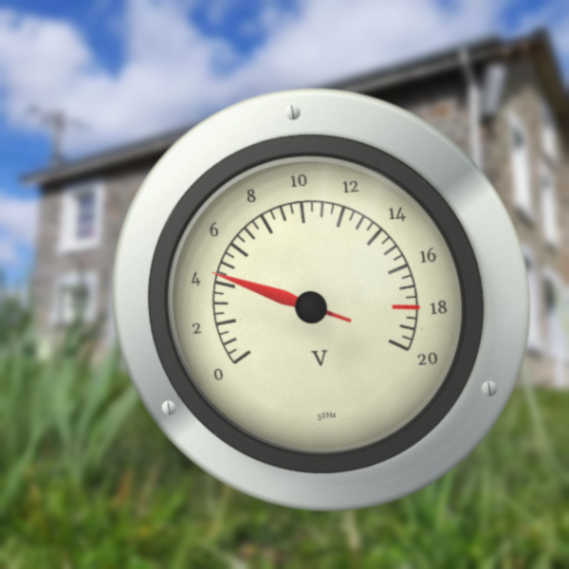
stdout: value=4.5 unit=V
